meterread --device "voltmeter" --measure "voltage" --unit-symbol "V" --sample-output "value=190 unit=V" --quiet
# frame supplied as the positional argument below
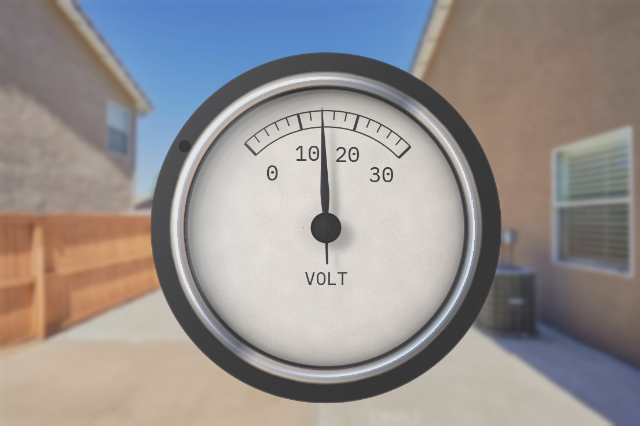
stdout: value=14 unit=V
